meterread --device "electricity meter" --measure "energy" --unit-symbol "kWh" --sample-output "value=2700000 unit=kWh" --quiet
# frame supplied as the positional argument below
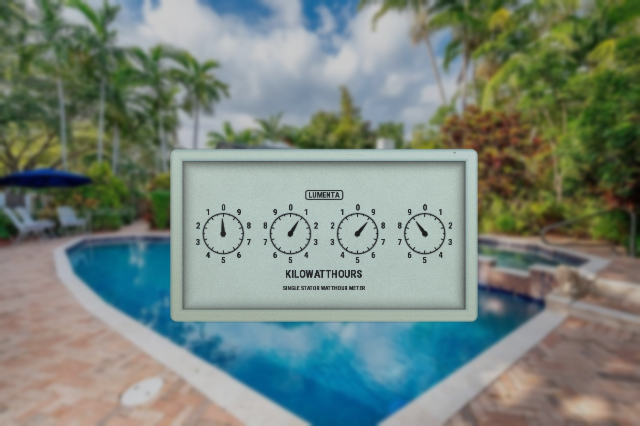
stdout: value=89 unit=kWh
